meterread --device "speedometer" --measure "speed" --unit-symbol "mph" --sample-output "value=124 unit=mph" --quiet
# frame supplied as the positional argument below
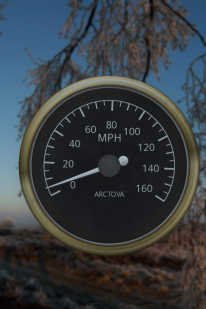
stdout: value=5 unit=mph
